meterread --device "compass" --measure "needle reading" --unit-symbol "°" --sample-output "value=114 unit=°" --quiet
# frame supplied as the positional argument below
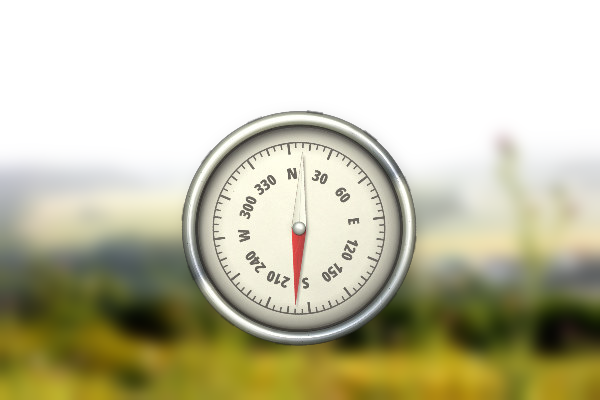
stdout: value=190 unit=°
